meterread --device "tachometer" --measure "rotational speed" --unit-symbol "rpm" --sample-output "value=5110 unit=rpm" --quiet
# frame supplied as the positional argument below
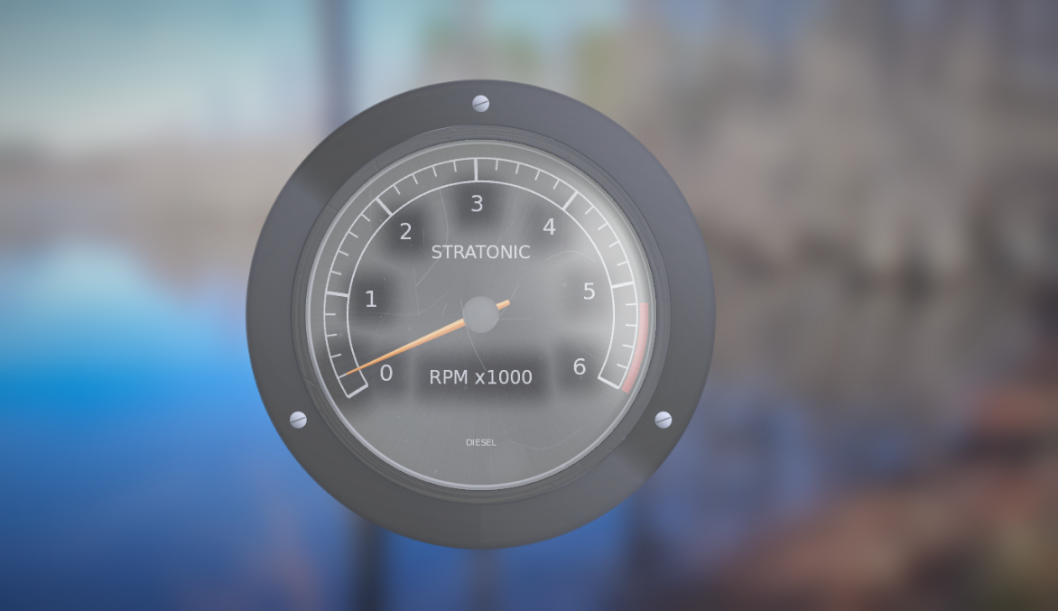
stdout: value=200 unit=rpm
